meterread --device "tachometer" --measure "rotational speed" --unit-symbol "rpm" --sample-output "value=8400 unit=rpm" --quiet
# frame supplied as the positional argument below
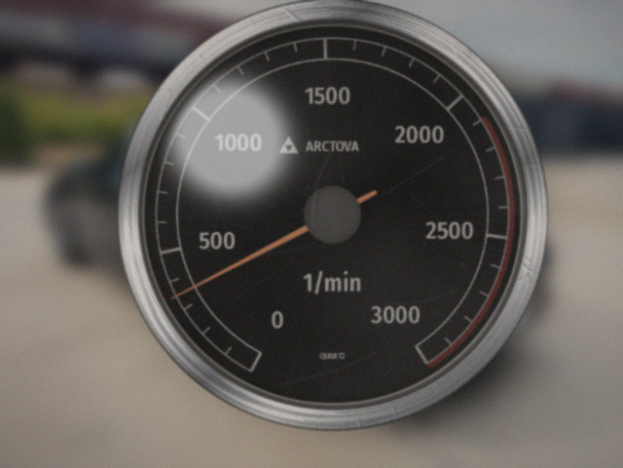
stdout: value=350 unit=rpm
